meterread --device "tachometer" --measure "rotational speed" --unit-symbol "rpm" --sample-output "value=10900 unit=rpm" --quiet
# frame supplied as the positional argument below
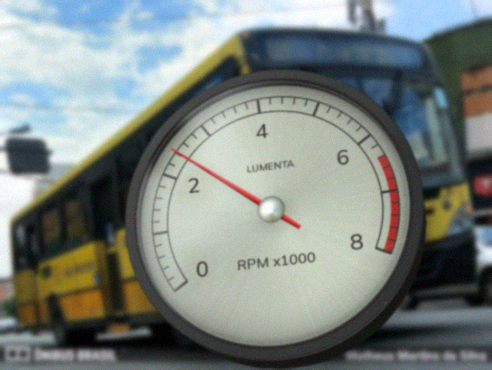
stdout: value=2400 unit=rpm
